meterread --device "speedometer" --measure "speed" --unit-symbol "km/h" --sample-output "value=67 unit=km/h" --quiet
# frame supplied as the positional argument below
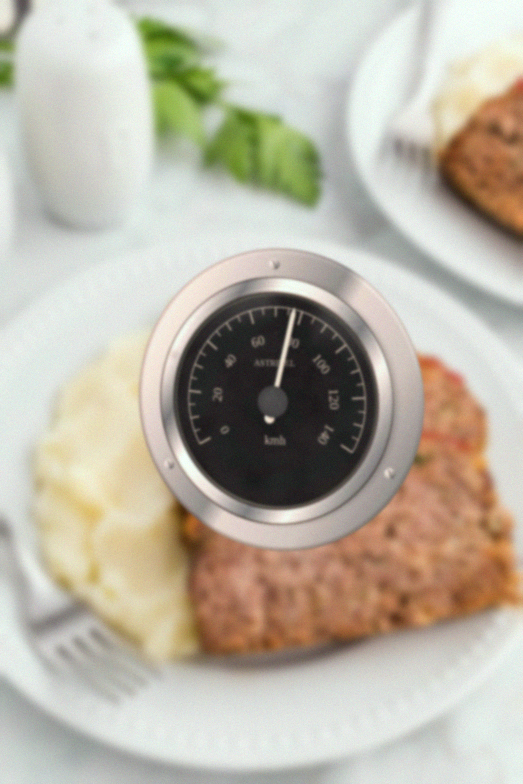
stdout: value=77.5 unit=km/h
